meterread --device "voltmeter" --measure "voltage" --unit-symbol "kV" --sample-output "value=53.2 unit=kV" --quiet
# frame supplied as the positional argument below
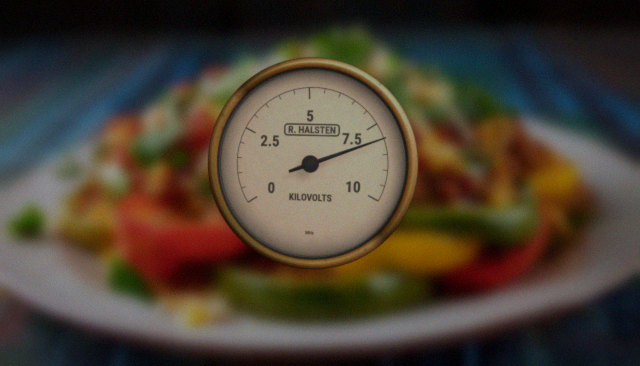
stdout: value=8 unit=kV
